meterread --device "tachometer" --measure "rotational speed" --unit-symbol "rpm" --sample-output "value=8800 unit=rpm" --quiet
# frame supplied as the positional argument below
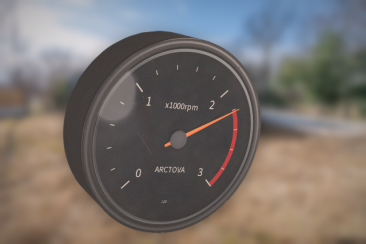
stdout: value=2200 unit=rpm
